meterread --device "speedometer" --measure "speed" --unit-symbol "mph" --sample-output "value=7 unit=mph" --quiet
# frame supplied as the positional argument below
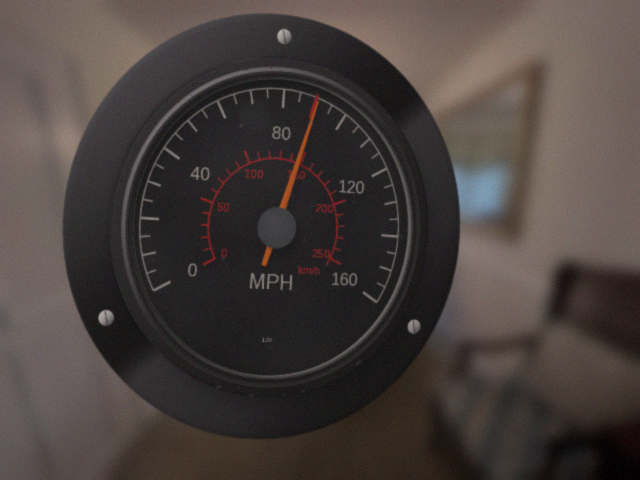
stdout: value=90 unit=mph
